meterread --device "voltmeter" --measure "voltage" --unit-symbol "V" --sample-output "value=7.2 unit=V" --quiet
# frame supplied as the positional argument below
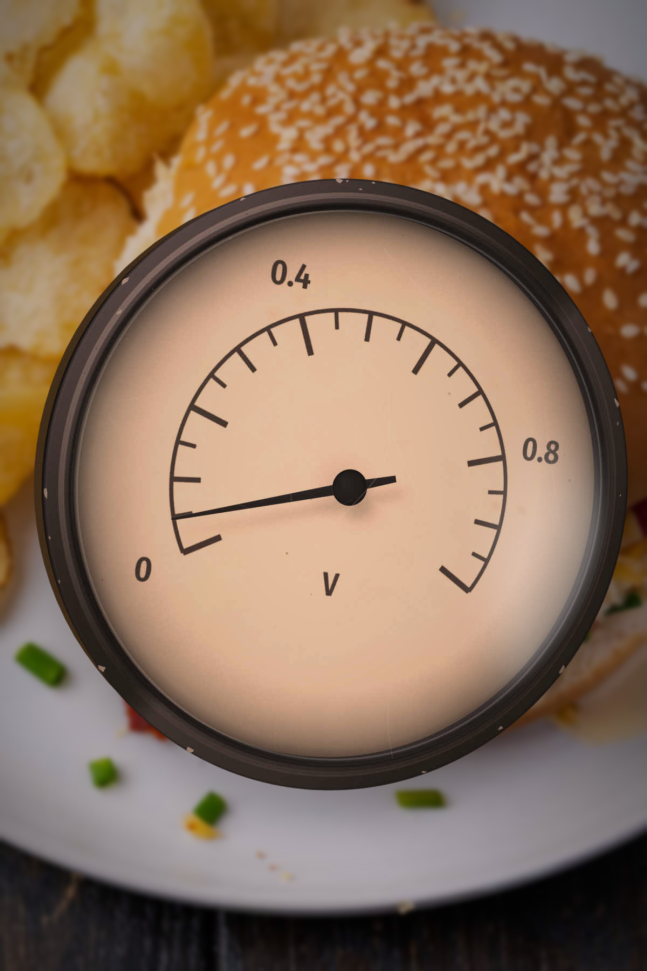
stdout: value=0.05 unit=V
